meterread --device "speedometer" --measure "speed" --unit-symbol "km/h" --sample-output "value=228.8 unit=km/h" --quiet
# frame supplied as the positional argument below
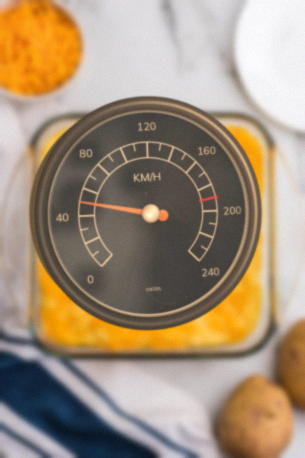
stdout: value=50 unit=km/h
